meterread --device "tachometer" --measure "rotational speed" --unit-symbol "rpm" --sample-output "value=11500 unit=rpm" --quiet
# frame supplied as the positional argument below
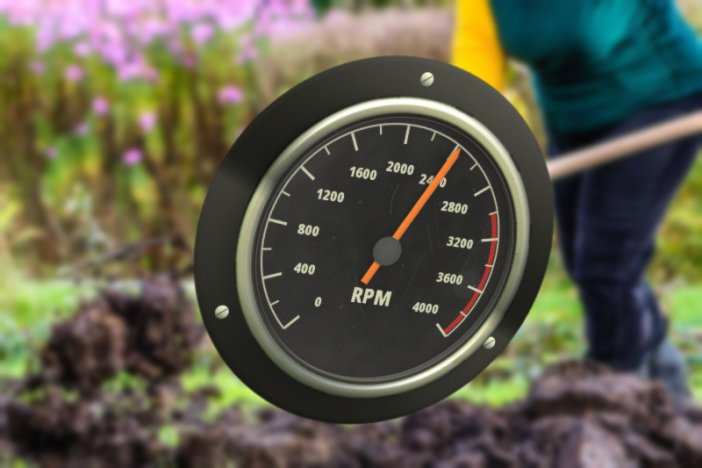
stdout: value=2400 unit=rpm
